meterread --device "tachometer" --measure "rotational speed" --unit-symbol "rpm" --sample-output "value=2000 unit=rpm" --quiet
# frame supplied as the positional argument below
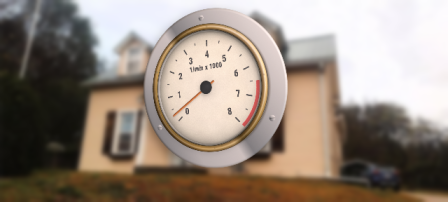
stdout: value=250 unit=rpm
